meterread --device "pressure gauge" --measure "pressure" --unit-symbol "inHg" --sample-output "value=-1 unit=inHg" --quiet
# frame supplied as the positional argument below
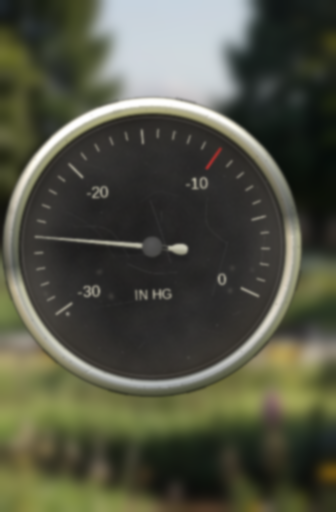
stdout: value=-25 unit=inHg
